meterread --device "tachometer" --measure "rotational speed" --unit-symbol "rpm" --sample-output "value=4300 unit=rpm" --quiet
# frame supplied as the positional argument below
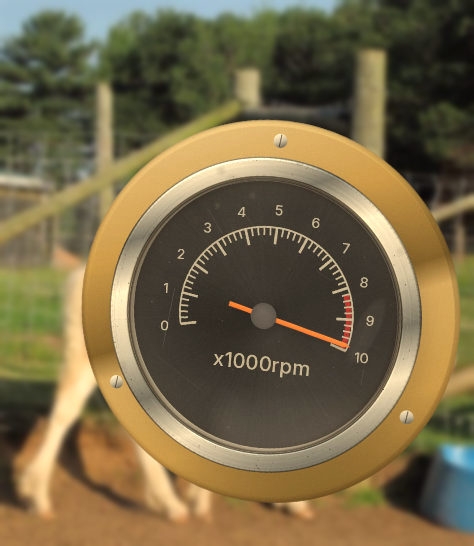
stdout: value=9800 unit=rpm
